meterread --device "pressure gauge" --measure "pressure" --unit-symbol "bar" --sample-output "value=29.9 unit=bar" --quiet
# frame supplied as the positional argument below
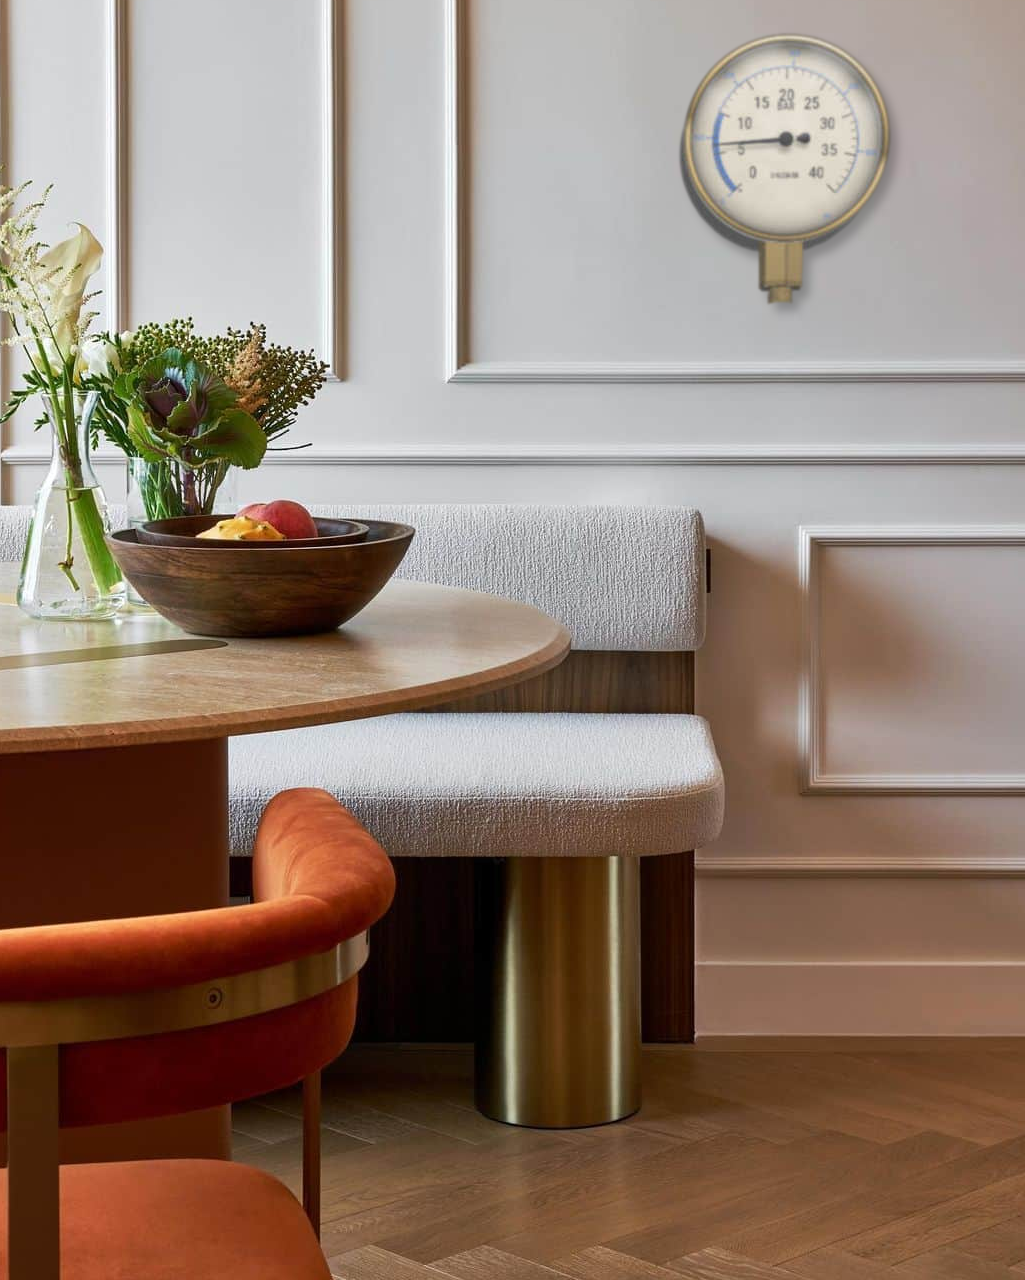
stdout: value=6 unit=bar
